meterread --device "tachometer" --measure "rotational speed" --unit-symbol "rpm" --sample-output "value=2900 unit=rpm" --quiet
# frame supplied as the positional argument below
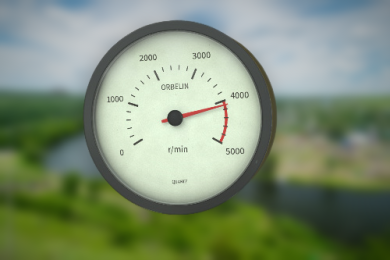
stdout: value=4100 unit=rpm
